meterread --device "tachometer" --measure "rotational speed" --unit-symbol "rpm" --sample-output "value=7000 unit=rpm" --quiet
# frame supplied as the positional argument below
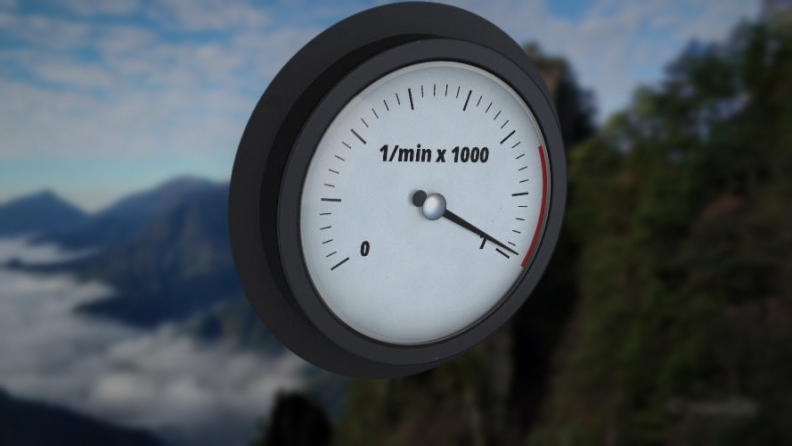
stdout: value=6900 unit=rpm
